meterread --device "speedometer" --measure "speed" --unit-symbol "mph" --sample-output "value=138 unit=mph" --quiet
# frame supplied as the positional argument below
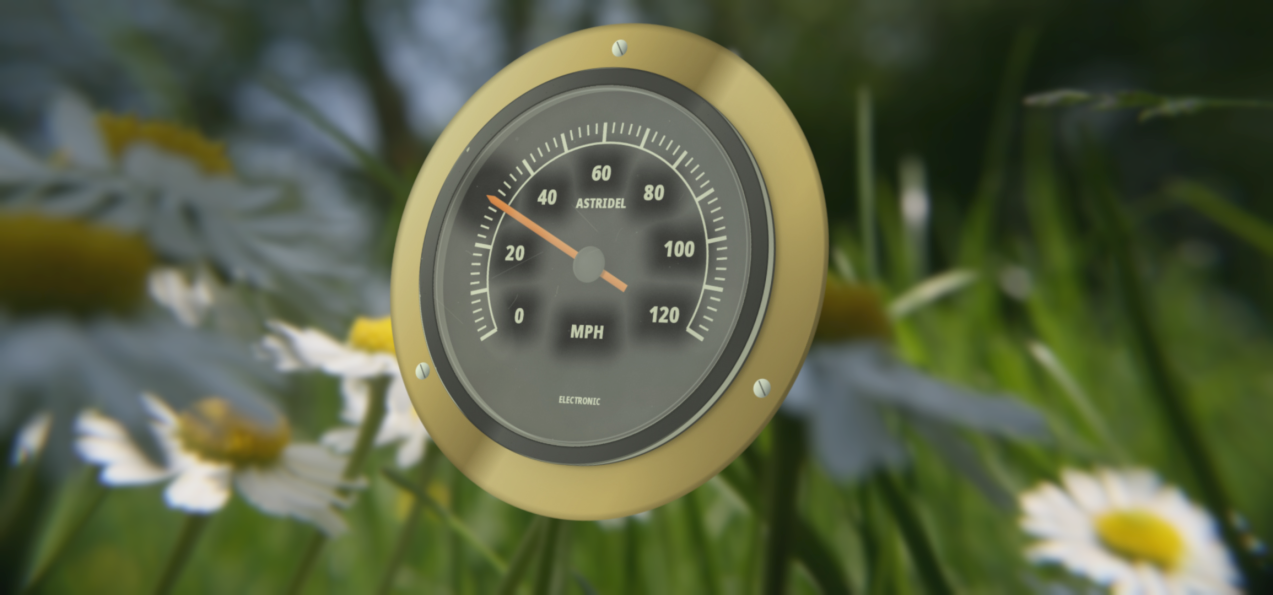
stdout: value=30 unit=mph
